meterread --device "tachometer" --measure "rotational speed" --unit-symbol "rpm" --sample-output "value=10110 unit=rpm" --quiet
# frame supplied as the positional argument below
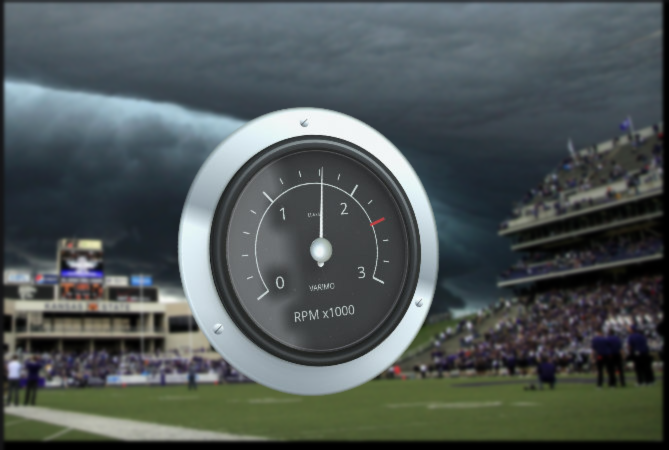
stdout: value=1600 unit=rpm
